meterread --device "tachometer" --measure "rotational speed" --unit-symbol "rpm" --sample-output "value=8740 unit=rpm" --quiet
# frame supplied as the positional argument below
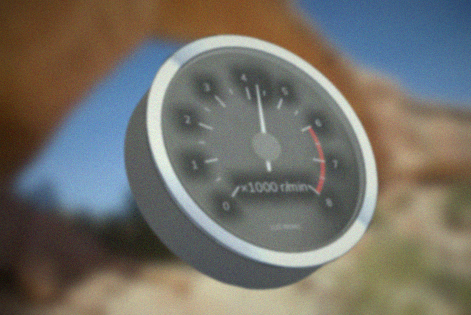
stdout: value=4250 unit=rpm
